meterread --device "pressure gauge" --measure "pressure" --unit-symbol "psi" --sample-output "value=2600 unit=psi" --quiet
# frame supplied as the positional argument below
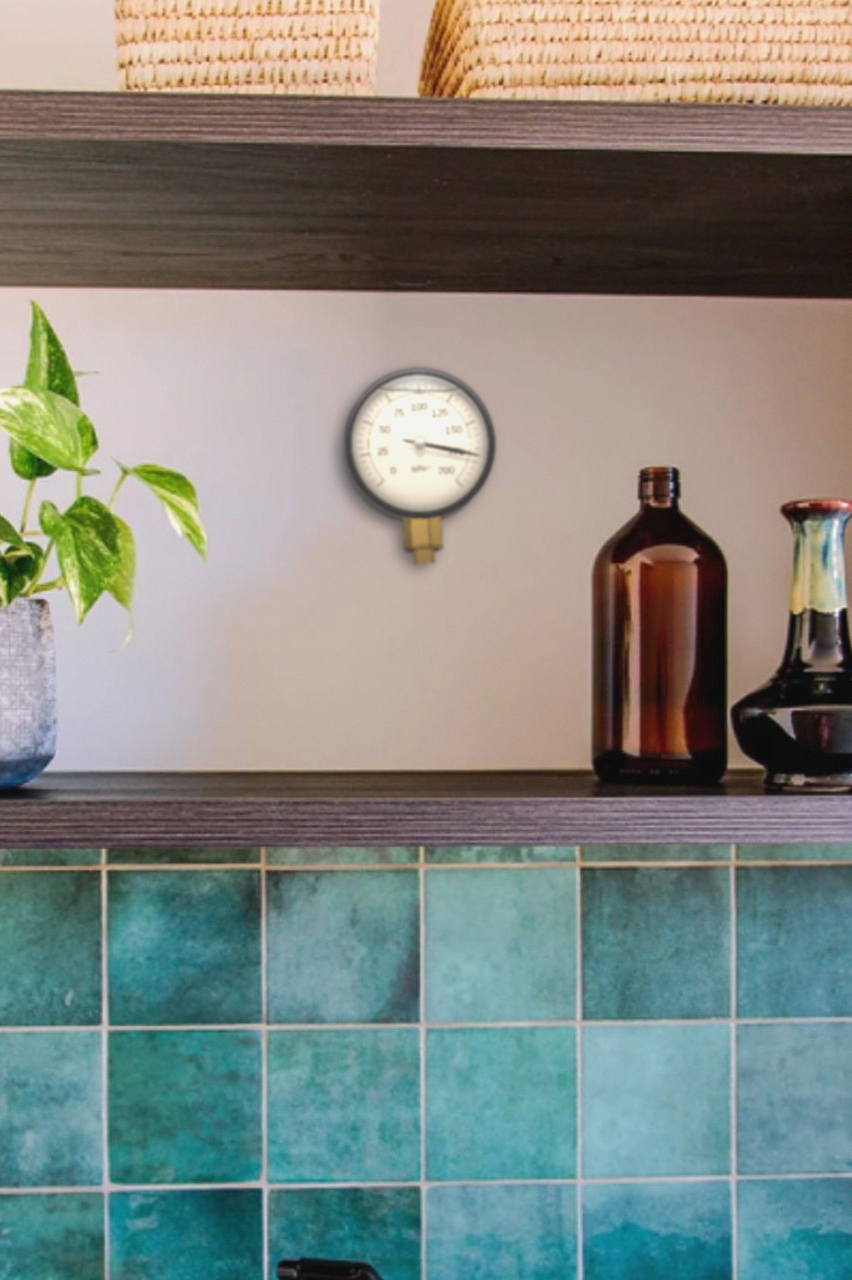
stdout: value=175 unit=psi
